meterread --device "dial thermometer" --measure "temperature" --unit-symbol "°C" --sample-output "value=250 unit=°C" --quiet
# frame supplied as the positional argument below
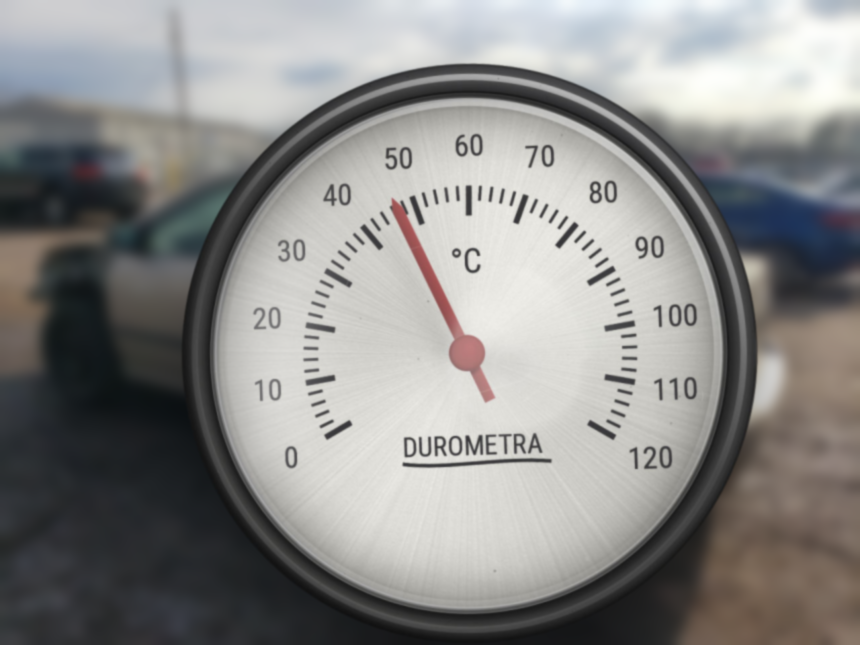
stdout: value=47 unit=°C
